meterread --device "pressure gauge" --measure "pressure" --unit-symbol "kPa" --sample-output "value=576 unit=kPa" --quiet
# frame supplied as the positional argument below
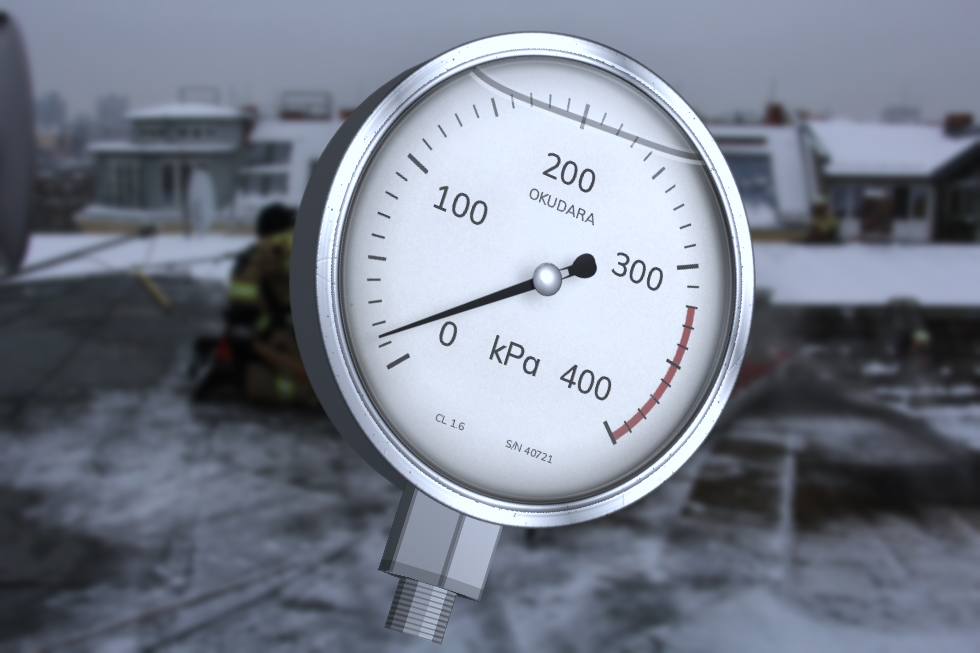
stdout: value=15 unit=kPa
